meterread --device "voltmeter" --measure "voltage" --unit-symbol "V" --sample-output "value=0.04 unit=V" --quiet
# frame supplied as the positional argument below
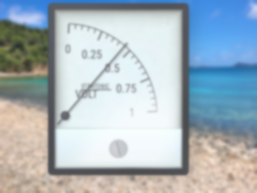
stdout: value=0.45 unit=V
